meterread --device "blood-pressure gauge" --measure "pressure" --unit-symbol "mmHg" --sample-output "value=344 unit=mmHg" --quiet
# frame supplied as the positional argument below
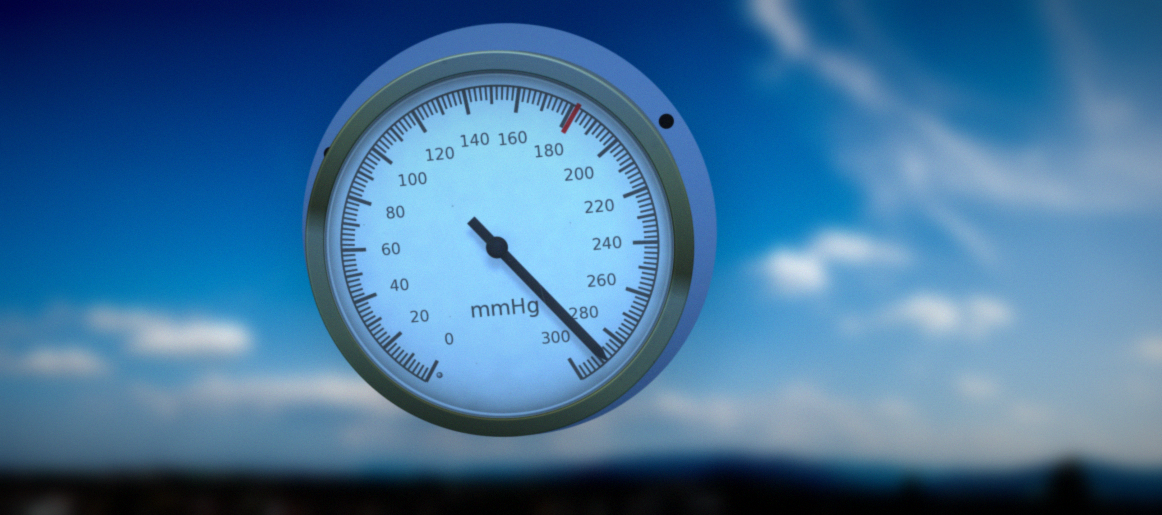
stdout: value=288 unit=mmHg
